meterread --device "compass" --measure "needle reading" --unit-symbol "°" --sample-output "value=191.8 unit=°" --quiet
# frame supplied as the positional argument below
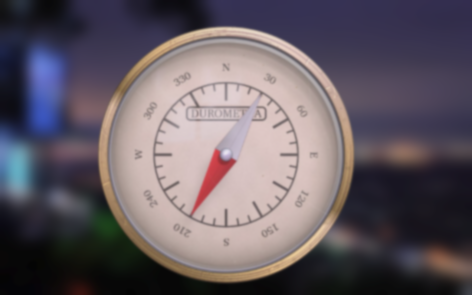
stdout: value=210 unit=°
